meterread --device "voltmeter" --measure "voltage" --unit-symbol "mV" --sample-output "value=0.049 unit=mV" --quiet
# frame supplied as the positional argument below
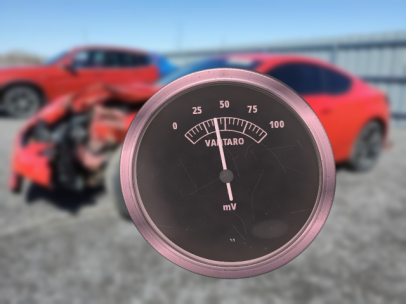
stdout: value=40 unit=mV
